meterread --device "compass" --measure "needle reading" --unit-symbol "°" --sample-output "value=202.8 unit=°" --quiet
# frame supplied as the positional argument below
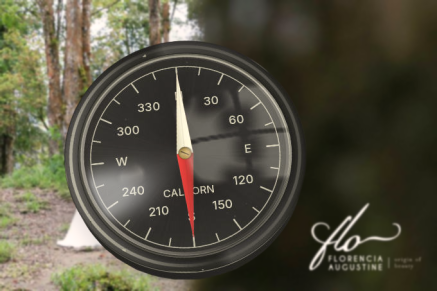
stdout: value=180 unit=°
